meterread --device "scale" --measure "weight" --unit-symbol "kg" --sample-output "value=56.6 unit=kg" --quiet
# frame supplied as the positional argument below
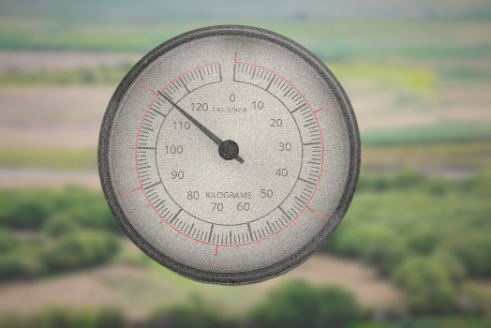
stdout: value=114 unit=kg
